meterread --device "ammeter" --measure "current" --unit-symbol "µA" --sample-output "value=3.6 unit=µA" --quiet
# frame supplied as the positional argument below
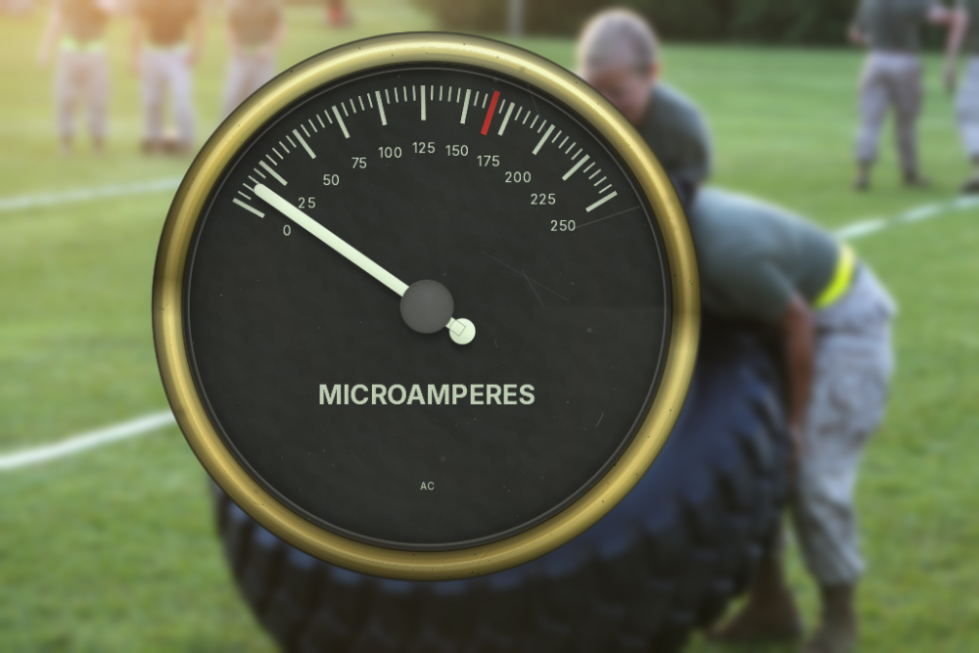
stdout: value=12.5 unit=µA
